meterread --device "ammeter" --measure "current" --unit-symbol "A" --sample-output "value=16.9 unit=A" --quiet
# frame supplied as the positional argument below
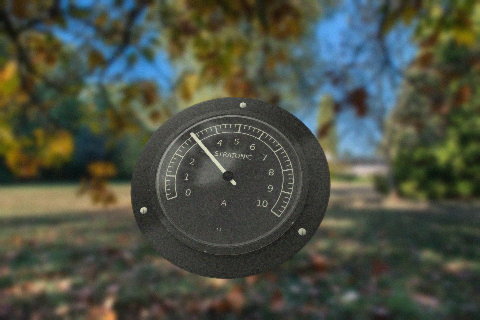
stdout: value=3 unit=A
